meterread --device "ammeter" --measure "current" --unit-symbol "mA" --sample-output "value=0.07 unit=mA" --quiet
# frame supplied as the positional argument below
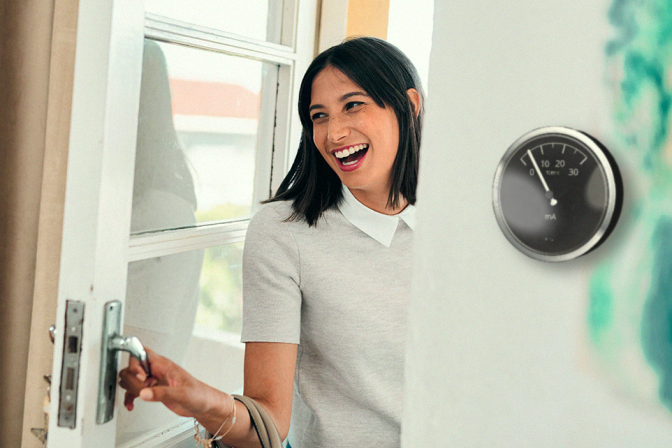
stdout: value=5 unit=mA
